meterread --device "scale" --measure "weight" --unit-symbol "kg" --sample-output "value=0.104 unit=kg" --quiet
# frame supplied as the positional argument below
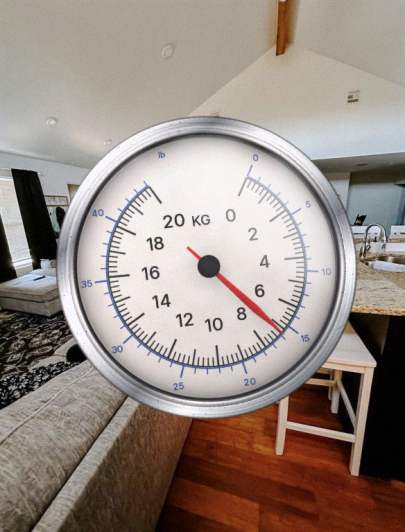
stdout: value=7.2 unit=kg
